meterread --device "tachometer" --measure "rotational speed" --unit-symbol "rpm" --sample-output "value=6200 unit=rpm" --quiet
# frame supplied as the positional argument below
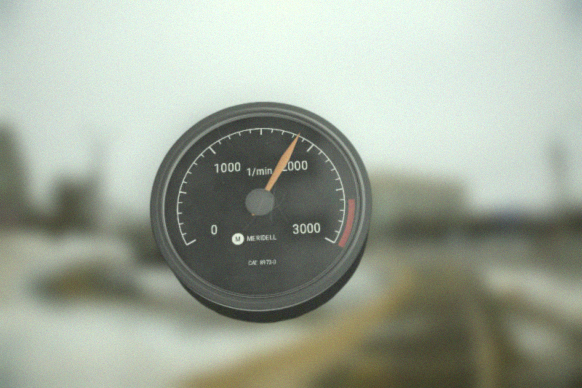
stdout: value=1850 unit=rpm
